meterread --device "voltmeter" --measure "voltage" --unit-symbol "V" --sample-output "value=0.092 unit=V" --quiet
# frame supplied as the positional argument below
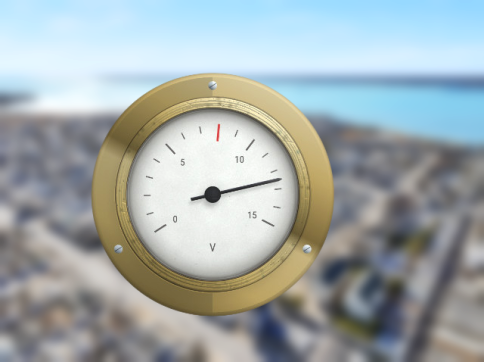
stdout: value=12.5 unit=V
